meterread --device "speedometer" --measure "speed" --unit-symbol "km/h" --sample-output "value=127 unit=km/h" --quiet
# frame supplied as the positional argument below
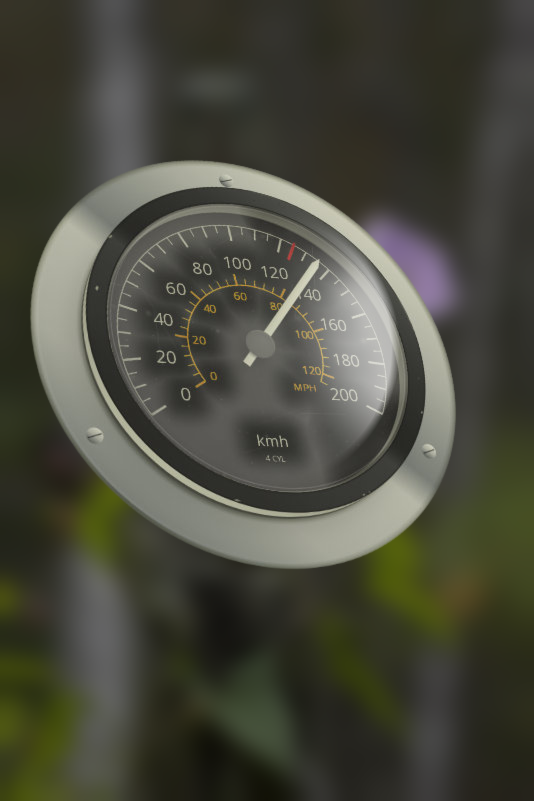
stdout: value=135 unit=km/h
